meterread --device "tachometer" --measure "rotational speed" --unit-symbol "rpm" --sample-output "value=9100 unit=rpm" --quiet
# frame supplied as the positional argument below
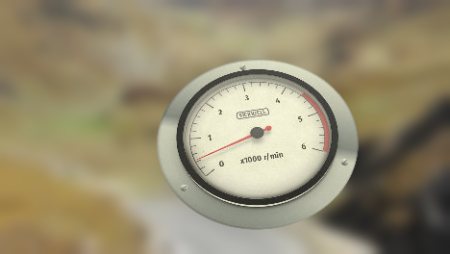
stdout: value=400 unit=rpm
